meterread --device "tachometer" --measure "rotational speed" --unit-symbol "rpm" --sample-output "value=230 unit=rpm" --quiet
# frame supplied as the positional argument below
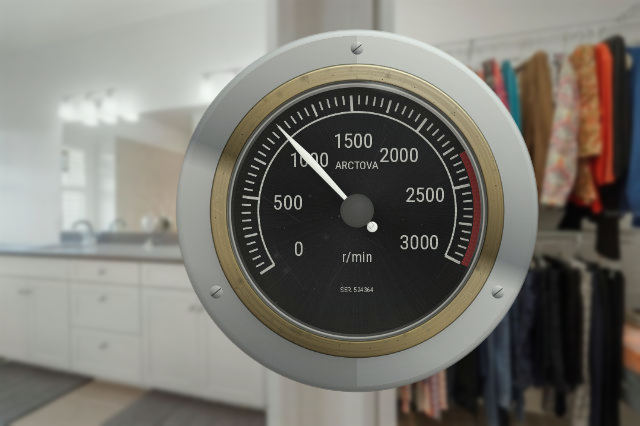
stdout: value=1000 unit=rpm
